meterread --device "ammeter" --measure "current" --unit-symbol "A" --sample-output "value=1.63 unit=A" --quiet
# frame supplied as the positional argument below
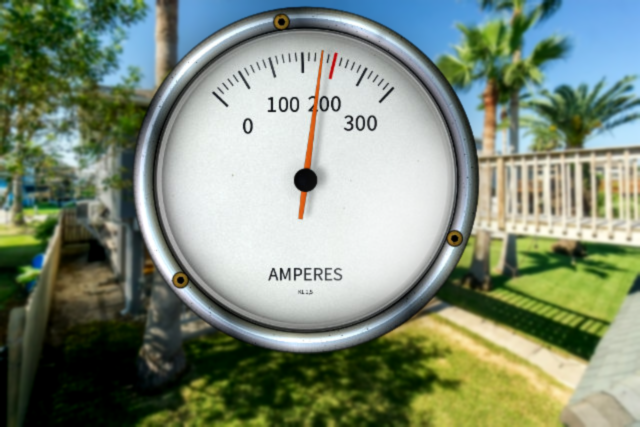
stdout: value=180 unit=A
